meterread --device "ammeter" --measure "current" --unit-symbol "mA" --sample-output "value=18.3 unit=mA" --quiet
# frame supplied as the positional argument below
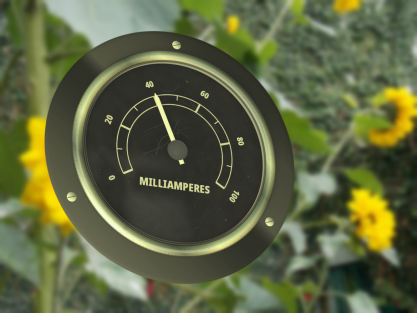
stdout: value=40 unit=mA
